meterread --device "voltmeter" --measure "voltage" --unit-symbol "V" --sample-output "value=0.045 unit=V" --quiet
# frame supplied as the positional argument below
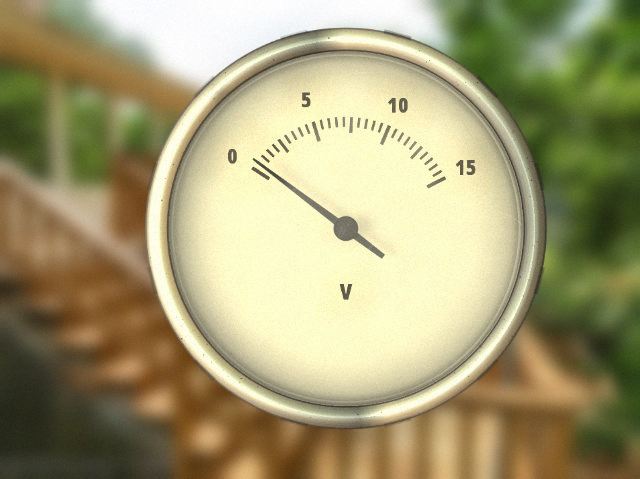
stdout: value=0.5 unit=V
